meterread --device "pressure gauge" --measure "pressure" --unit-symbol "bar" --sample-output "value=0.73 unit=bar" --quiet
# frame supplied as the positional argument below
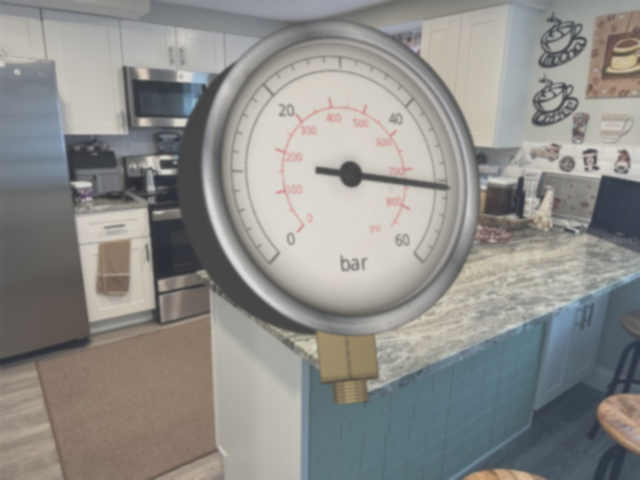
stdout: value=51 unit=bar
